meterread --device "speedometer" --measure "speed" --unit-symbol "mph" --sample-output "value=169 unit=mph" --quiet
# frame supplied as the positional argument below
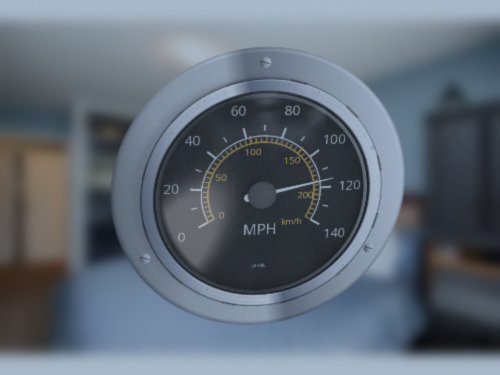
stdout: value=115 unit=mph
